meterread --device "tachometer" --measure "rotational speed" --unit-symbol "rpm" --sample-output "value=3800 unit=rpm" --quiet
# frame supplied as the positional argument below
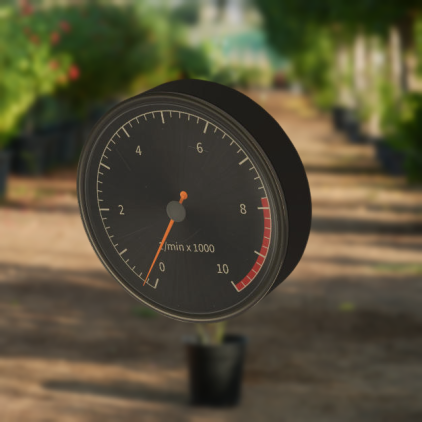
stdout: value=200 unit=rpm
